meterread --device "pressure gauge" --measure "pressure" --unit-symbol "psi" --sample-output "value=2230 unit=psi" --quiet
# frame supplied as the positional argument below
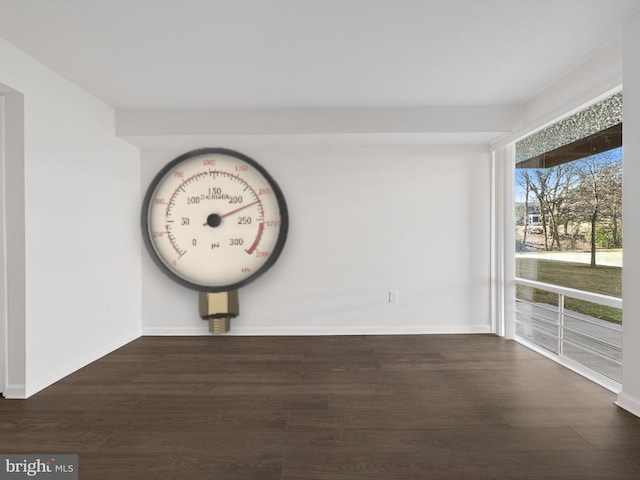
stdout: value=225 unit=psi
